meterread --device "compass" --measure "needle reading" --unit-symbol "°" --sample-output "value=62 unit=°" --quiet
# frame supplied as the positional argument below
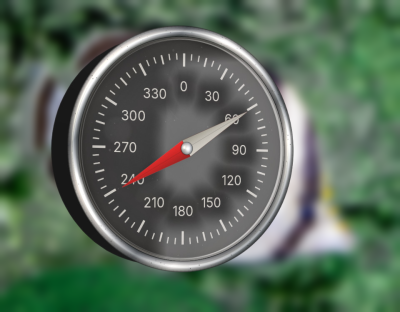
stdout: value=240 unit=°
